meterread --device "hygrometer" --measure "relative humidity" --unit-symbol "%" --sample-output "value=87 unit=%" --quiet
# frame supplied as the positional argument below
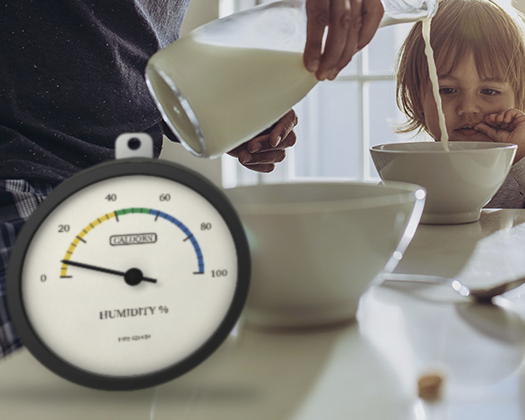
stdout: value=8 unit=%
